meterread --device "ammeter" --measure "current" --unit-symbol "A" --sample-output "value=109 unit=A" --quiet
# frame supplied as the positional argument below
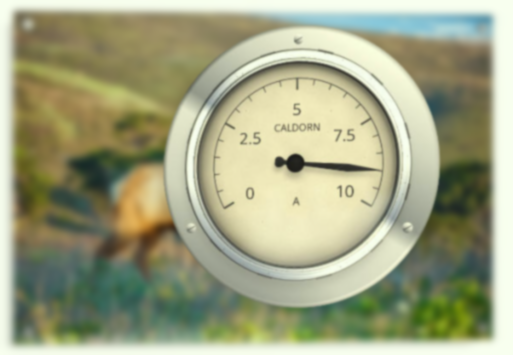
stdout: value=9 unit=A
